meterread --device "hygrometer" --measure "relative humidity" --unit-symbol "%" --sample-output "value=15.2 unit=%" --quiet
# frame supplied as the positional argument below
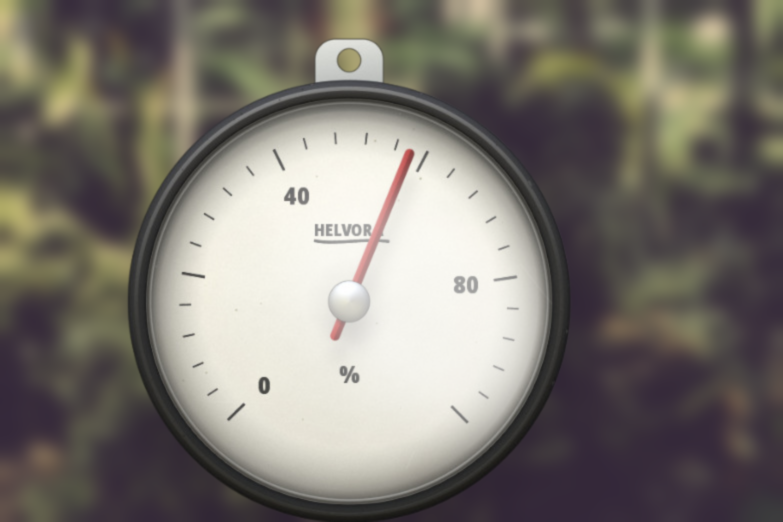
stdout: value=58 unit=%
